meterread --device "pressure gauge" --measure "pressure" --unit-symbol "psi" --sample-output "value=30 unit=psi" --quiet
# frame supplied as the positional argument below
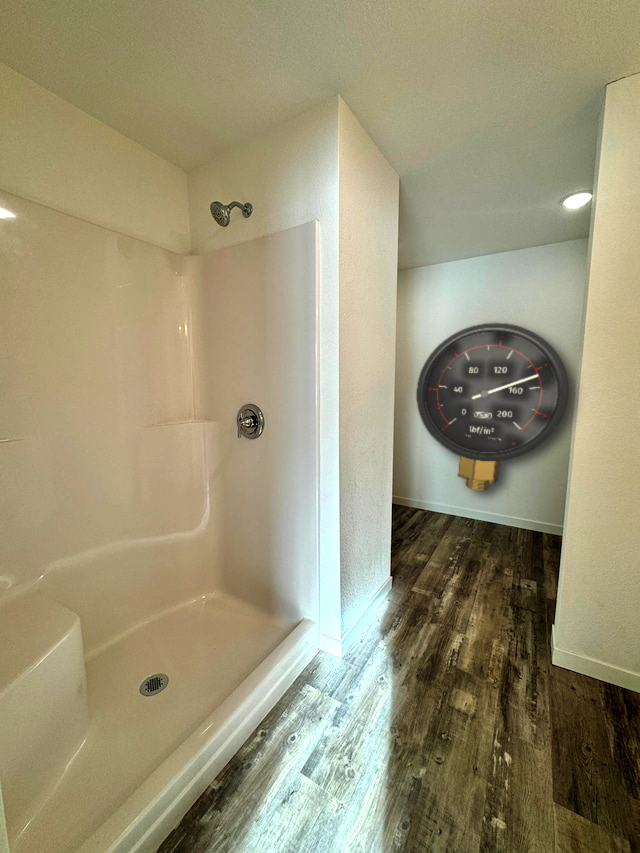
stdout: value=150 unit=psi
